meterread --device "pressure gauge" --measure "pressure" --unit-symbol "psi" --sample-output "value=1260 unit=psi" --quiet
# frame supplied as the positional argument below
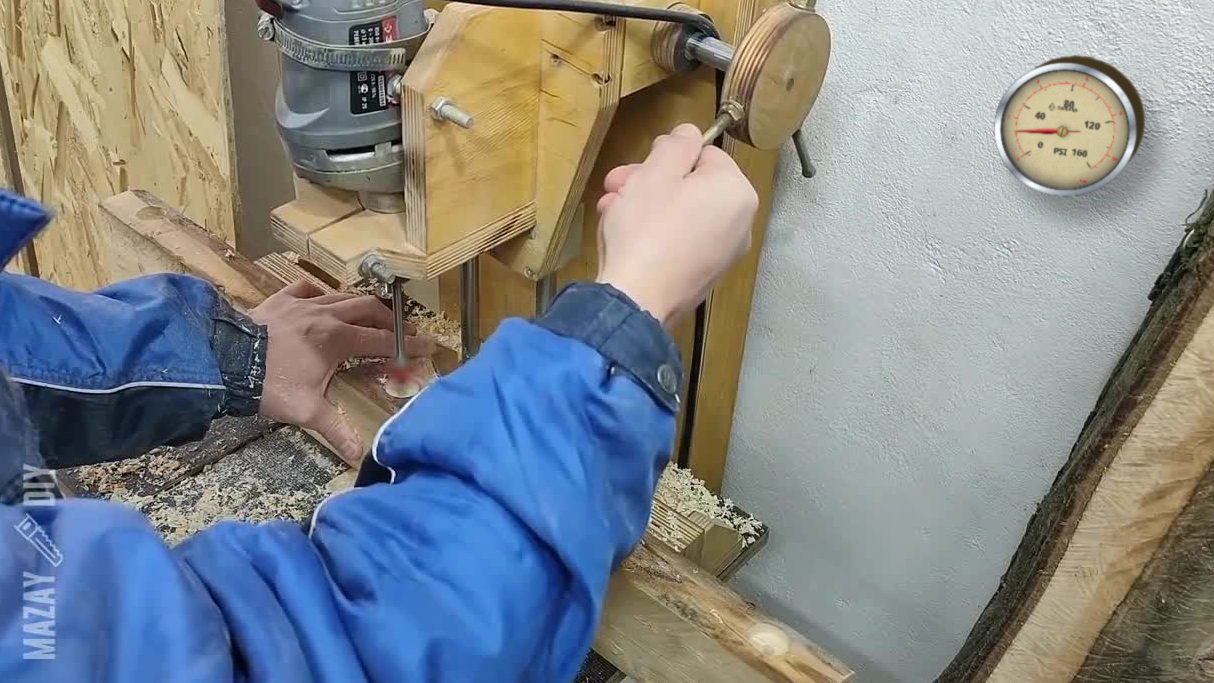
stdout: value=20 unit=psi
